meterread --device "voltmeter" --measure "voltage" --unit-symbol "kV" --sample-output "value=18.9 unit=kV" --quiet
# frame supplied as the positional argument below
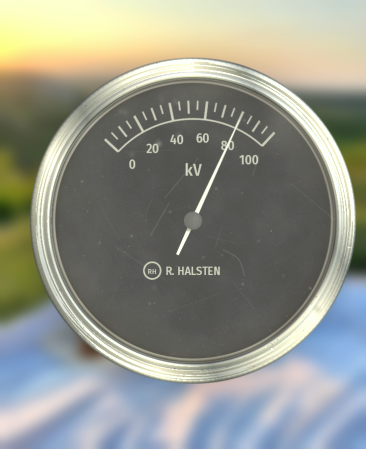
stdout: value=80 unit=kV
